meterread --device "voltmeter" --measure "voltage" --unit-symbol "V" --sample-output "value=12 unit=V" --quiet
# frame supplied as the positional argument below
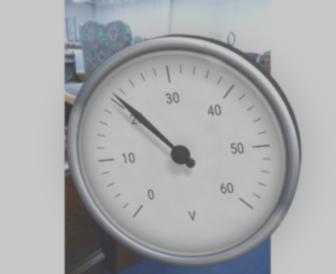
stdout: value=21 unit=V
